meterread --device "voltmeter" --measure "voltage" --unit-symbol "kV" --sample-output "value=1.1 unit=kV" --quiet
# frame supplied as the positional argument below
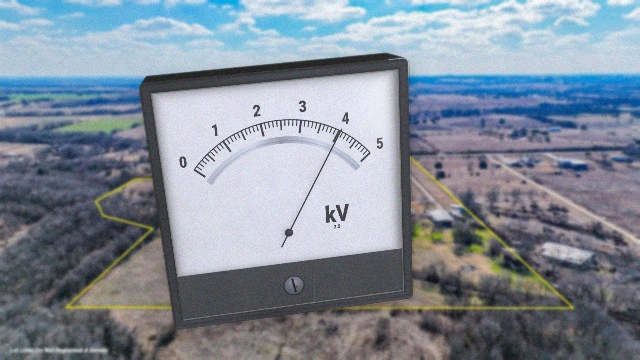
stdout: value=4 unit=kV
